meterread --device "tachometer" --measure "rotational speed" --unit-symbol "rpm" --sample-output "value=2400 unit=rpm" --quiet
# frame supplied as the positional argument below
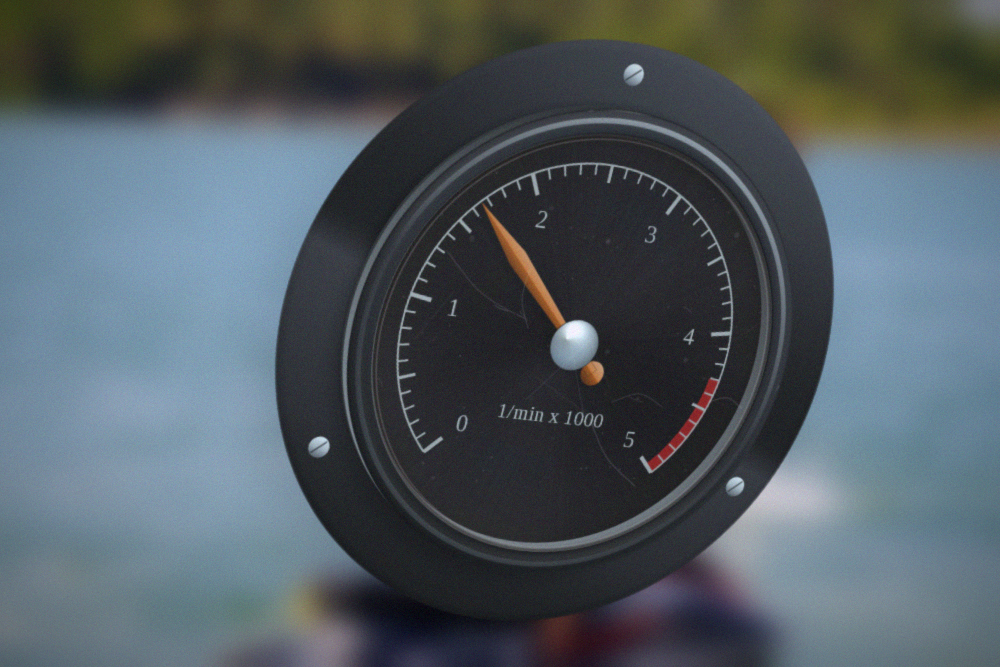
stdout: value=1650 unit=rpm
